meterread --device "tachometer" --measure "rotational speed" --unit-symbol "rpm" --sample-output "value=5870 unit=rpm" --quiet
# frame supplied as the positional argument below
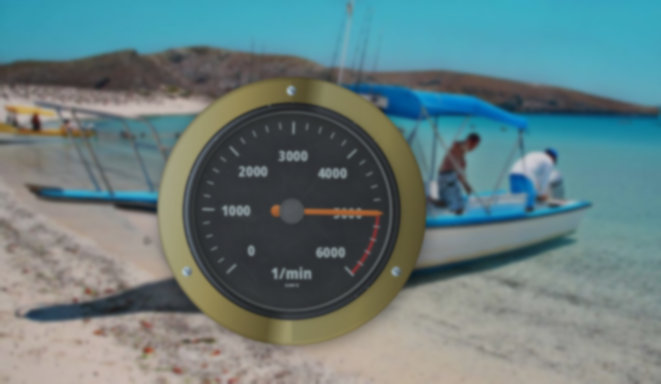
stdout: value=5000 unit=rpm
